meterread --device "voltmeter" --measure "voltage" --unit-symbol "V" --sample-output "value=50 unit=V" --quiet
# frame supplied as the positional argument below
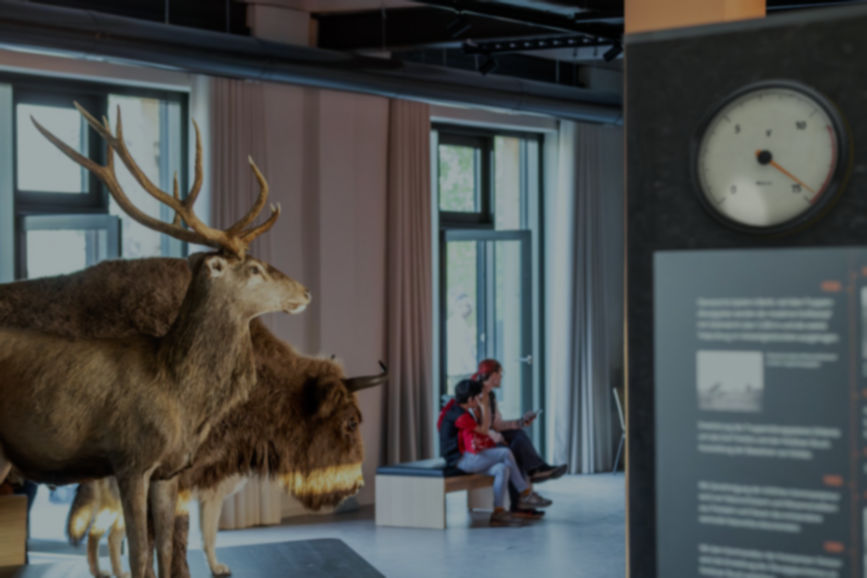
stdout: value=14.5 unit=V
